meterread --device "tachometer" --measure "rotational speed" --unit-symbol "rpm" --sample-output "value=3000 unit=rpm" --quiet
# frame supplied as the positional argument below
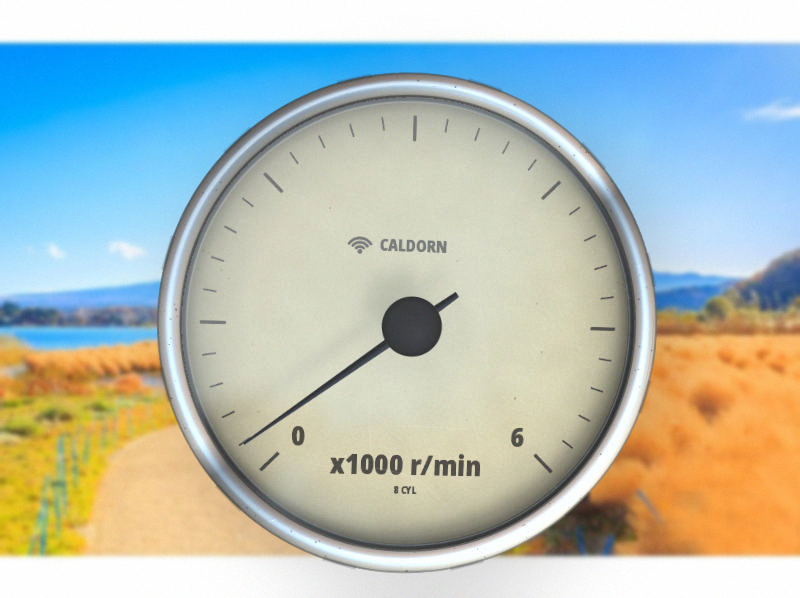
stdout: value=200 unit=rpm
